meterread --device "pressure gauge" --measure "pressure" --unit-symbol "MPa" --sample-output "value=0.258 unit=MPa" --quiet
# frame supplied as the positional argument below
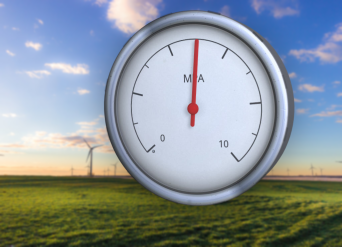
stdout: value=5 unit=MPa
